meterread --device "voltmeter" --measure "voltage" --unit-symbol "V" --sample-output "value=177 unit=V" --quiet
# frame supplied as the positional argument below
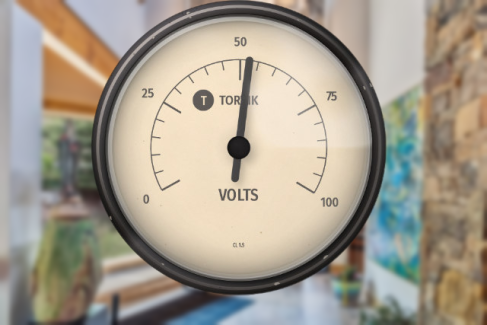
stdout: value=52.5 unit=V
